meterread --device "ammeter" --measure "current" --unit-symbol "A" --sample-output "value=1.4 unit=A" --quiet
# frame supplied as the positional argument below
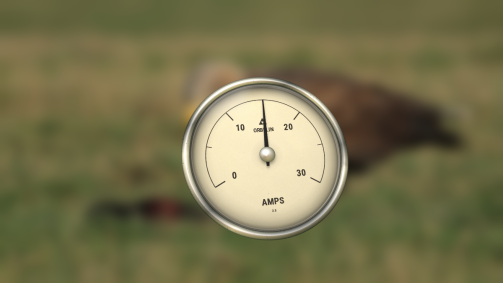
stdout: value=15 unit=A
